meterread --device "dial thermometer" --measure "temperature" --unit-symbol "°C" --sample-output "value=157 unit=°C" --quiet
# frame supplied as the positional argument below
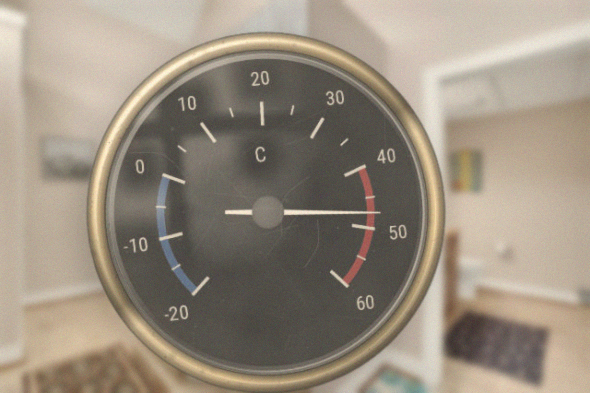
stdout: value=47.5 unit=°C
